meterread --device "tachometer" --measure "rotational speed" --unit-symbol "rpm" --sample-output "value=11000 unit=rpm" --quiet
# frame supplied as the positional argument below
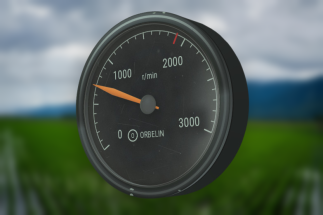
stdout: value=700 unit=rpm
